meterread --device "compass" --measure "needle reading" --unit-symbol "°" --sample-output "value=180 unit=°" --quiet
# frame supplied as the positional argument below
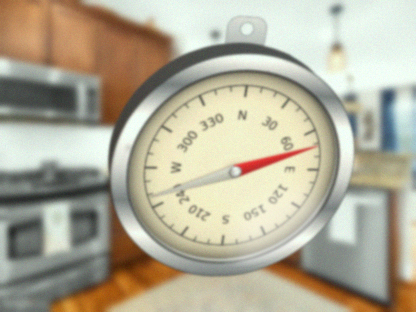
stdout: value=70 unit=°
